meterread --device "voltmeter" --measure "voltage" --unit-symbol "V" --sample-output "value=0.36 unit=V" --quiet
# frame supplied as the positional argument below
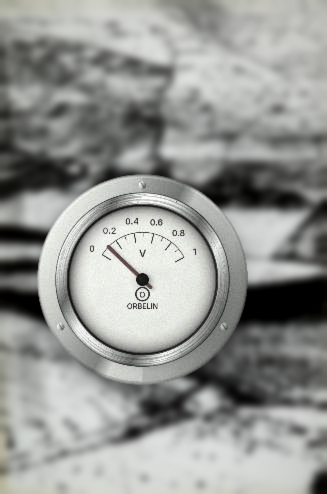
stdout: value=0.1 unit=V
